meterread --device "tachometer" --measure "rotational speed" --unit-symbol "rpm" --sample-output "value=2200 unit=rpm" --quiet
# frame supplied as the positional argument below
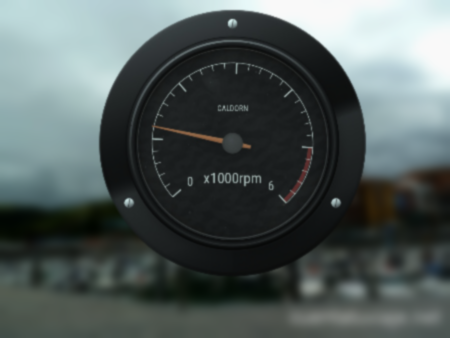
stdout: value=1200 unit=rpm
